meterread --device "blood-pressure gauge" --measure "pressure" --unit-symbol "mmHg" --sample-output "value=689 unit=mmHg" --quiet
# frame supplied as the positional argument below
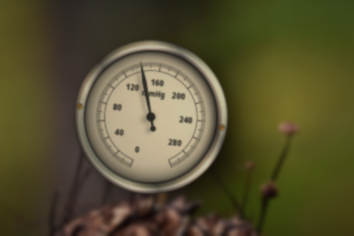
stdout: value=140 unit=mmHg
